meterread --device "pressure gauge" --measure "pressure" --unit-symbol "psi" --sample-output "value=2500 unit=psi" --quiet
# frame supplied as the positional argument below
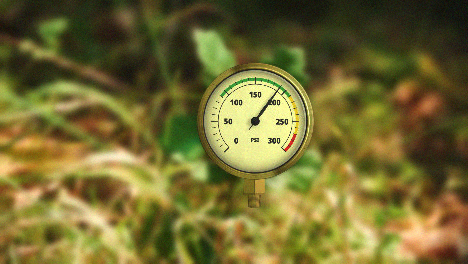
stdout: value=190 unit=psi
